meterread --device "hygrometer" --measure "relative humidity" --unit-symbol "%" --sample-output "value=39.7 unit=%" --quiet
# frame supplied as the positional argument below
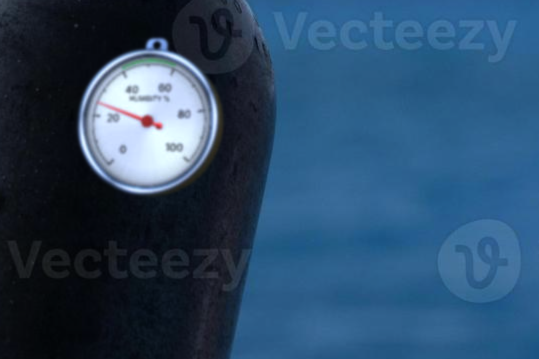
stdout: value=25 unit=%
